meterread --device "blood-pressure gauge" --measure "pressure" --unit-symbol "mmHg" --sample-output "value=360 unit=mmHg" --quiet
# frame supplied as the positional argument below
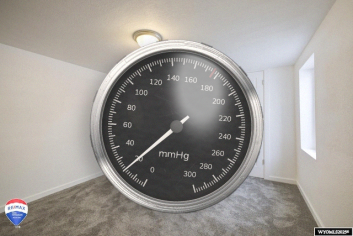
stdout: value=20 unit=mmHg
